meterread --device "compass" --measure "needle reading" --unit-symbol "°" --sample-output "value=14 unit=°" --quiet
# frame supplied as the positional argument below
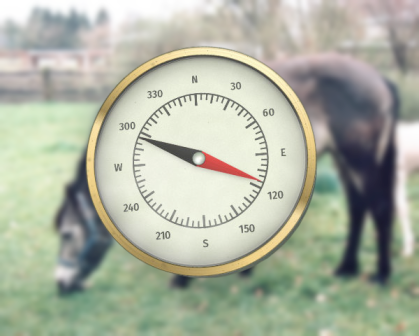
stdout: value=115 unit=°
